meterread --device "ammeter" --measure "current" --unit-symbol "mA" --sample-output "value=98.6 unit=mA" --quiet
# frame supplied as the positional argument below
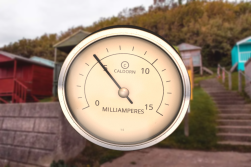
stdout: value=5 unit=mA
